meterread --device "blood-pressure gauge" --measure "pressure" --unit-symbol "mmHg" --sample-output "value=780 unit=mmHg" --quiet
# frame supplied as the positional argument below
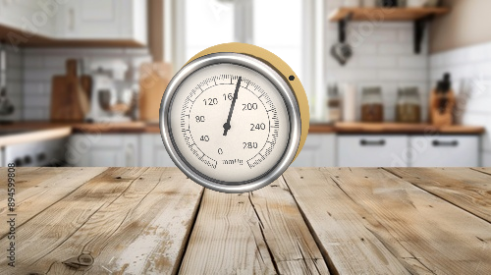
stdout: value=170 unit=mmHg
